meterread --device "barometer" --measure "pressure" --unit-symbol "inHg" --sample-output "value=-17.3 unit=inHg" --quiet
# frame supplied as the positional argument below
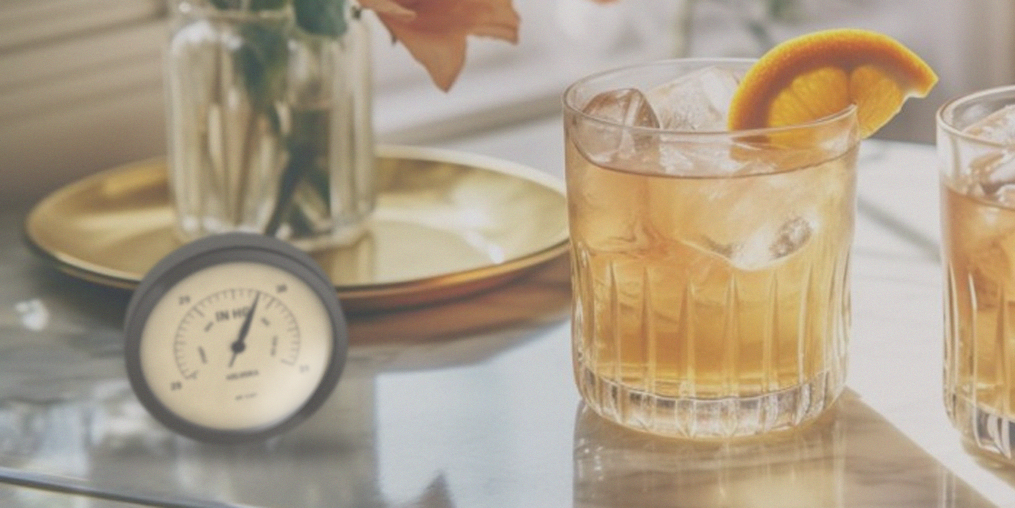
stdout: value=29.8 unit=inHg
